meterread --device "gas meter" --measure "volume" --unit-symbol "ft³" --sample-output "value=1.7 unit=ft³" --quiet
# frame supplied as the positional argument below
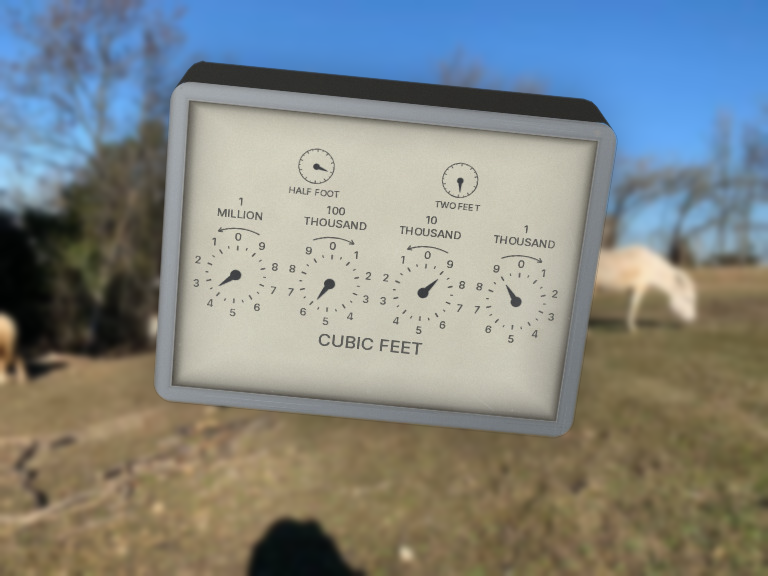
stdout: value=358900 unit=ft³
